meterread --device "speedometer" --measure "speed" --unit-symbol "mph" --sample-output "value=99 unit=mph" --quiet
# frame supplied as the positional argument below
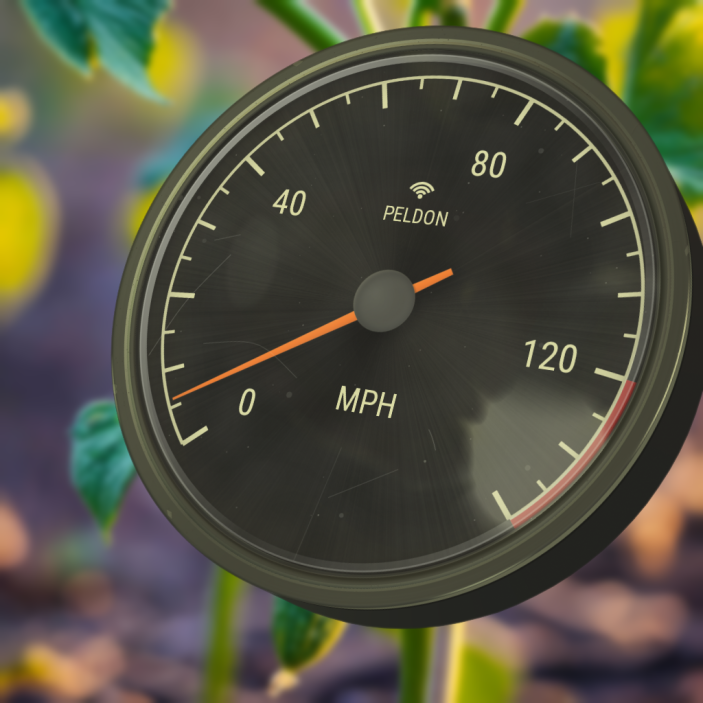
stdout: value=5 unit=mph
